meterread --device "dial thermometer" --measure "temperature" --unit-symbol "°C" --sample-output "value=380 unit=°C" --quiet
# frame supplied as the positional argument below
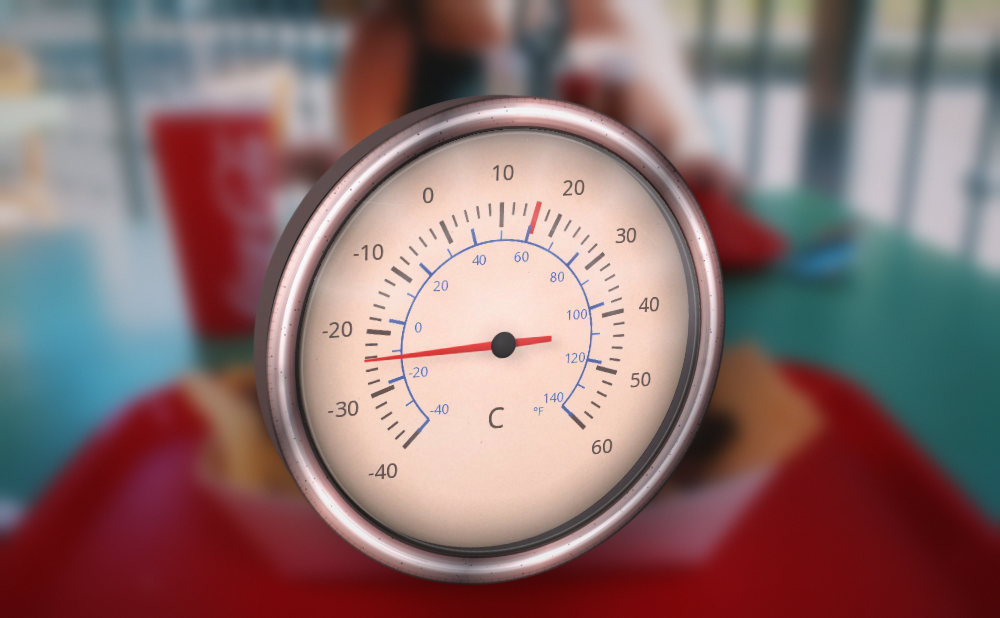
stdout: value=-24 unit=°C
